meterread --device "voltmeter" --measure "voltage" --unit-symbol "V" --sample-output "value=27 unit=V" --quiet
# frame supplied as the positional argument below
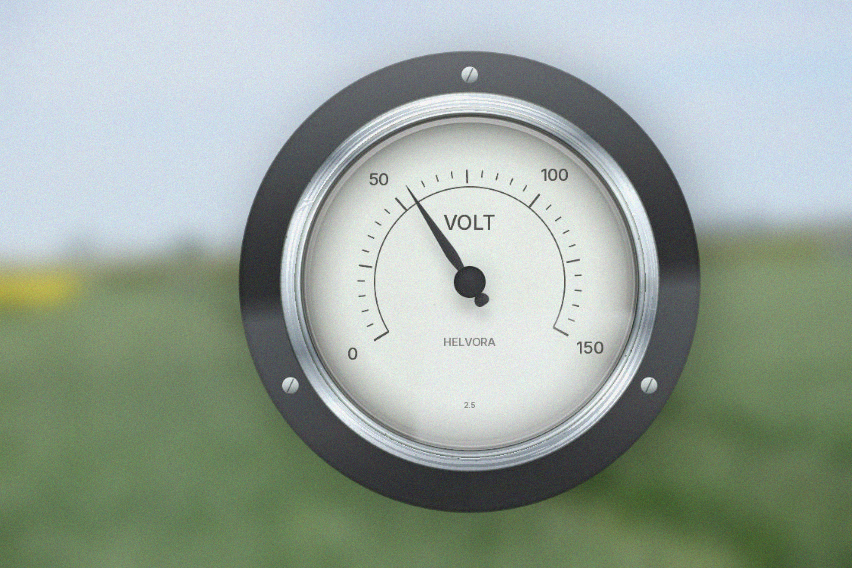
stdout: value=55 unit=V
